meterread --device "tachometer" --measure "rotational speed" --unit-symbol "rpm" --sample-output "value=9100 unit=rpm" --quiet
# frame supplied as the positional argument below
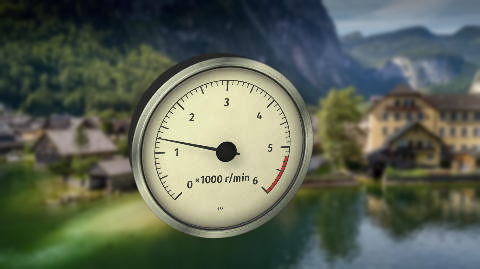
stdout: value=1300 unit=rpm
